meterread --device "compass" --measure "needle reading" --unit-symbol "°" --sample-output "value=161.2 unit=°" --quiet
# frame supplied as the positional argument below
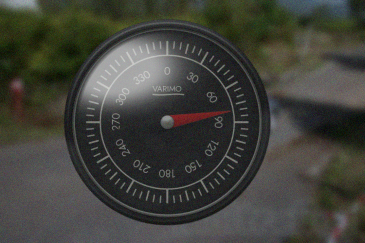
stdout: value=80 unit=°
